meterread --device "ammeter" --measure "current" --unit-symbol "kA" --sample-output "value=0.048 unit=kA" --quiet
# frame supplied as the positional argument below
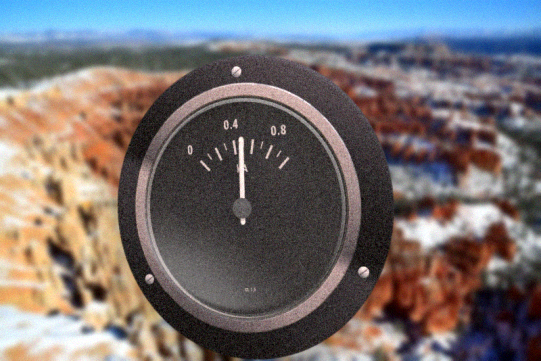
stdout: value=0.5 unit=kA
